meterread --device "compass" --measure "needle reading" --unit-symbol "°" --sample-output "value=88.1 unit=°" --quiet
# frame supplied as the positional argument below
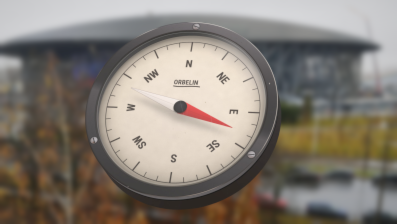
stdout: value=110 unit=°
